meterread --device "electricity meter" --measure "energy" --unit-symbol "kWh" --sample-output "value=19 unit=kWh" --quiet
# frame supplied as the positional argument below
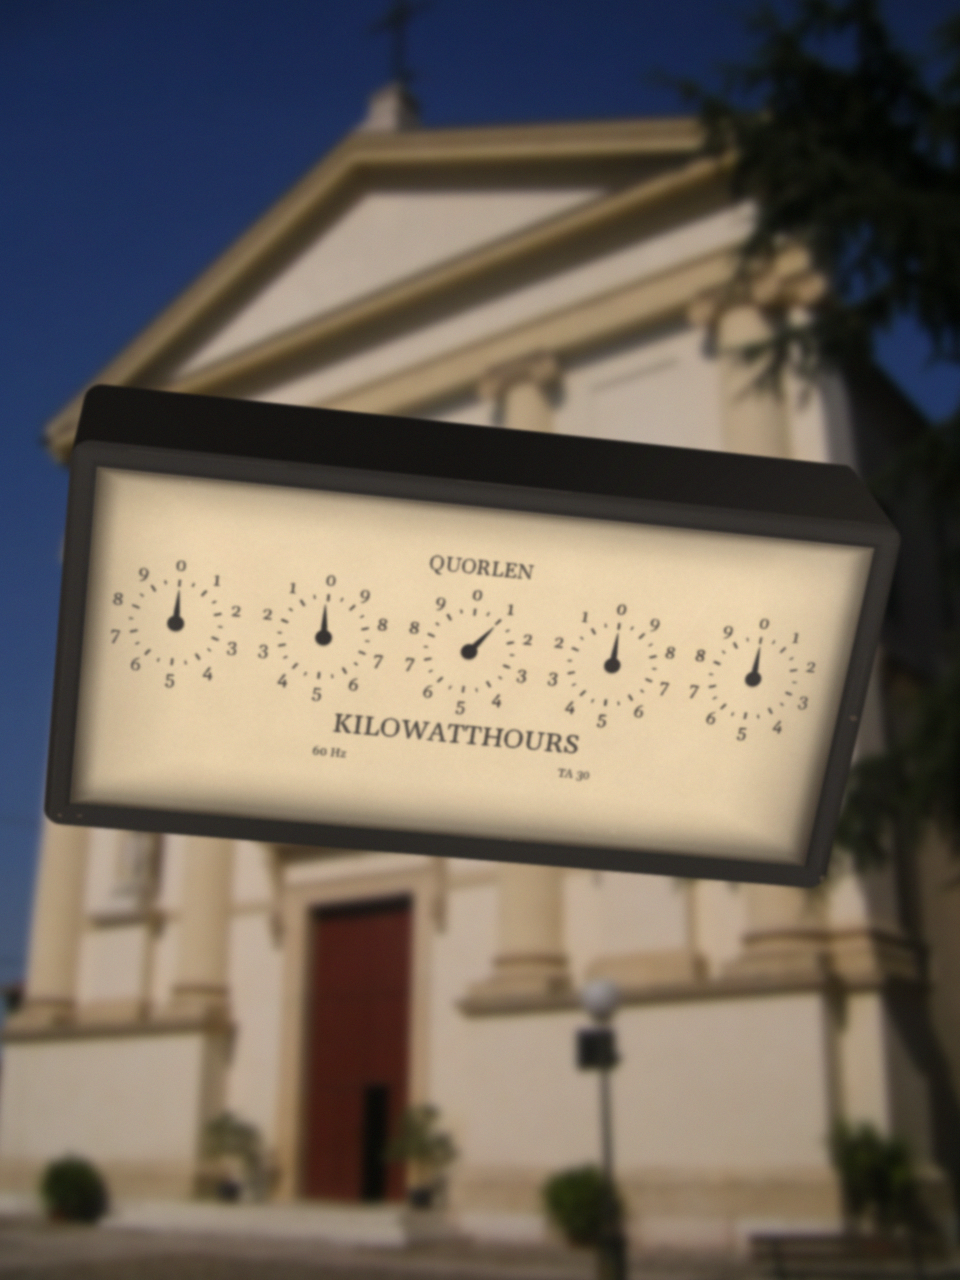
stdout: value=100 unit=kWh
